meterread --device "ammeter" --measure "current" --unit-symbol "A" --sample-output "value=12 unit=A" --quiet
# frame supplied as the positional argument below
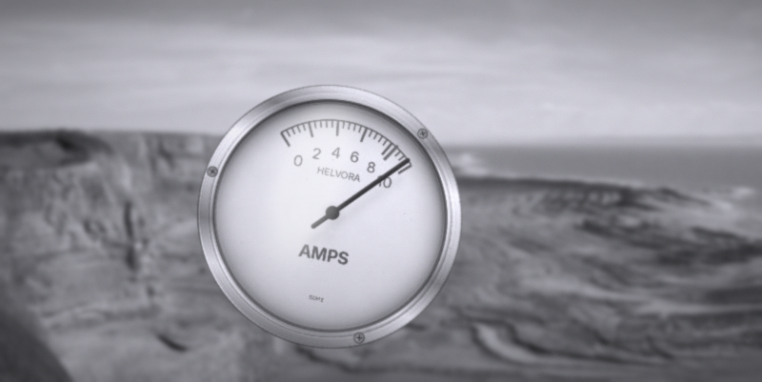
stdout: value=9.6 unit=A
